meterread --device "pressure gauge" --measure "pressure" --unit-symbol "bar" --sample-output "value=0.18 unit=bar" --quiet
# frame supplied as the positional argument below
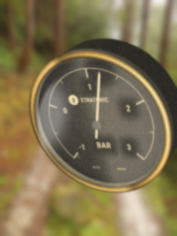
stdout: value=1.25 unit=bar
